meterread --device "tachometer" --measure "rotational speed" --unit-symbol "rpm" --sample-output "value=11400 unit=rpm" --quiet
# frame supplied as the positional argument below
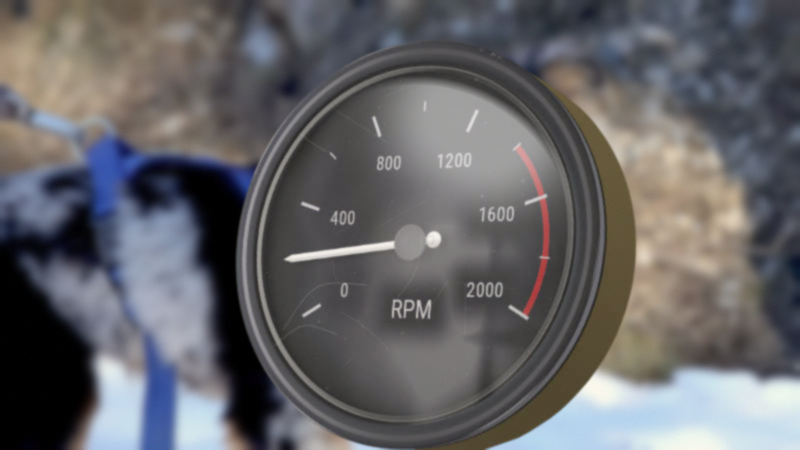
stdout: value=200 unit=rpm
